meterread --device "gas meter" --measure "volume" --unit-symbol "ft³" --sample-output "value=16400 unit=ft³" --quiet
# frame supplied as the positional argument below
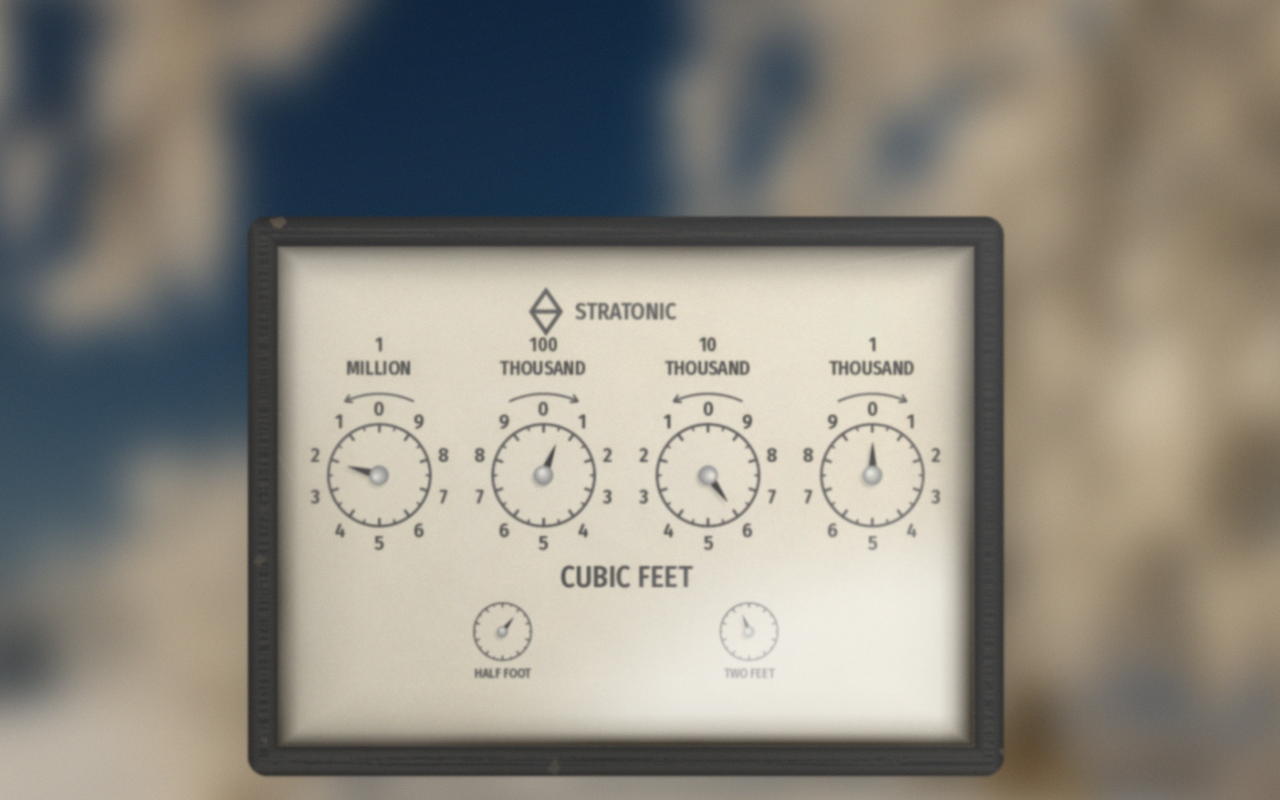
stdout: value=206000 unit=ft³
